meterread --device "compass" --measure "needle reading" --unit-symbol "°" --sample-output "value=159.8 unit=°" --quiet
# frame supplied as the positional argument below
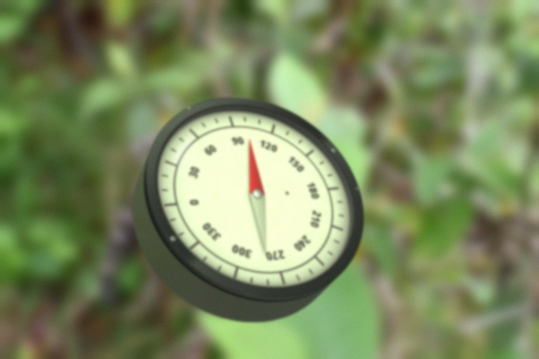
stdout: value=100 unit=°
